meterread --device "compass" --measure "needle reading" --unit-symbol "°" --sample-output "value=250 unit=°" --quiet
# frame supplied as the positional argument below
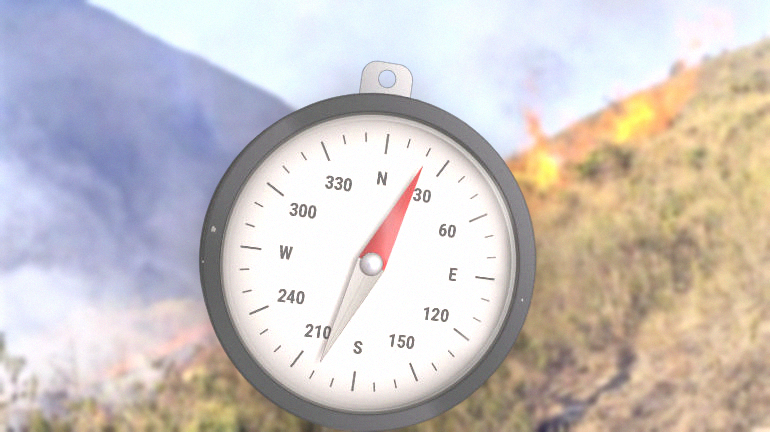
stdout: value=20 unit=°
